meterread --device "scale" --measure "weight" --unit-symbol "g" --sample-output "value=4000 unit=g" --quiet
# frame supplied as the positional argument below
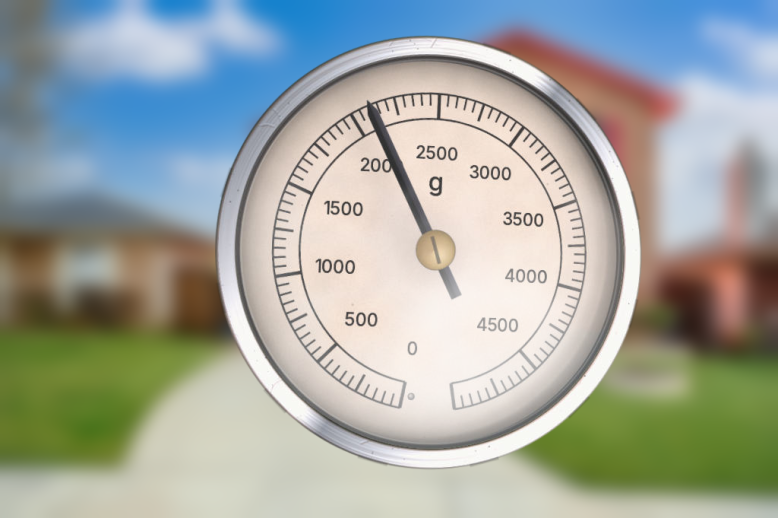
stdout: value=2100 unit=g
